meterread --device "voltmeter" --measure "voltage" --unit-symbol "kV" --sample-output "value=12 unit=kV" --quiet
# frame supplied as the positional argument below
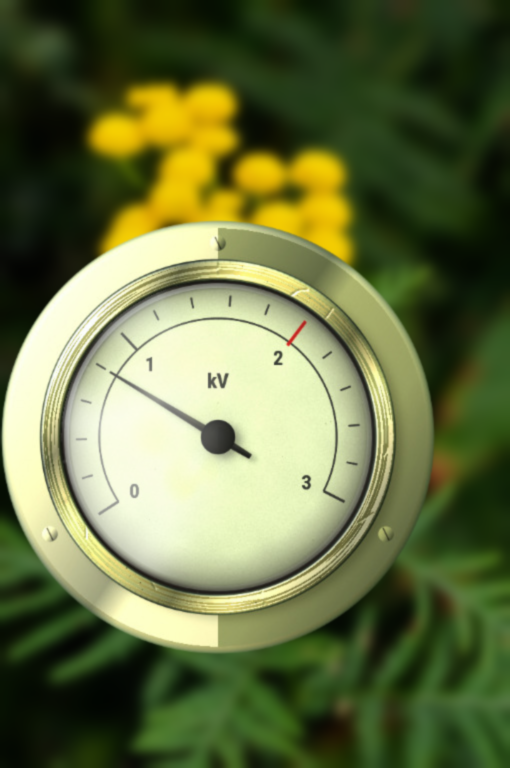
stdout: value=0.8 unit=kV
